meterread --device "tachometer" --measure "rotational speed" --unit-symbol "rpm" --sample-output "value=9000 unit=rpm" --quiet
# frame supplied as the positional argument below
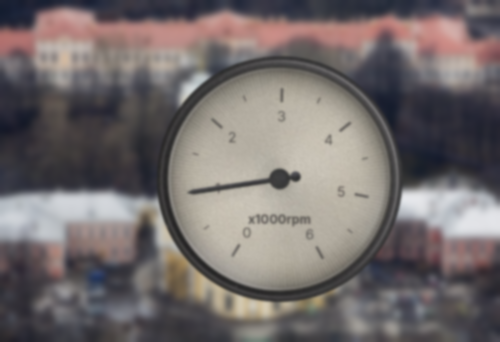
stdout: value=1000 unit=rpm
